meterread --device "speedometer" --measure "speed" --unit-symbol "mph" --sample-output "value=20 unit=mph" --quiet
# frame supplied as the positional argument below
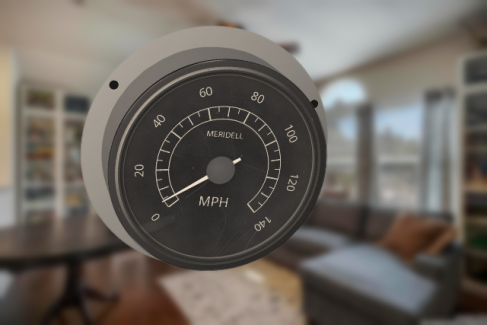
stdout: value=5 unit=mph
